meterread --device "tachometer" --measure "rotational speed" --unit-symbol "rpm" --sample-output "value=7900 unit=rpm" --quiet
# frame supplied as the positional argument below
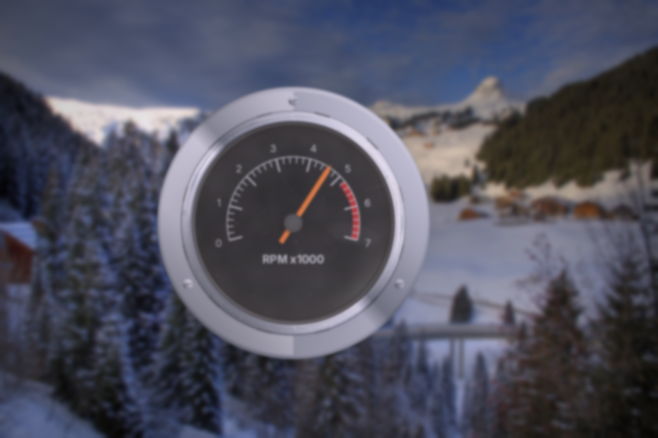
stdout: value=4600 unit=rpm
